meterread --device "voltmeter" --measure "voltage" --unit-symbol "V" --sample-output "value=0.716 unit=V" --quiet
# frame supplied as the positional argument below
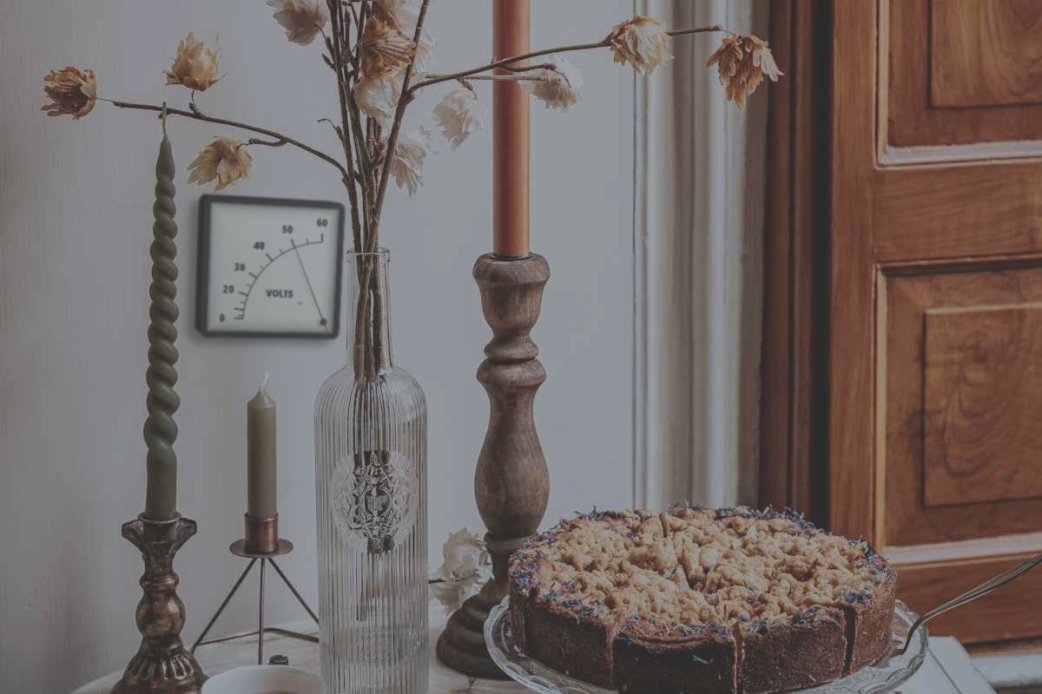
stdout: value=50 unit=V
